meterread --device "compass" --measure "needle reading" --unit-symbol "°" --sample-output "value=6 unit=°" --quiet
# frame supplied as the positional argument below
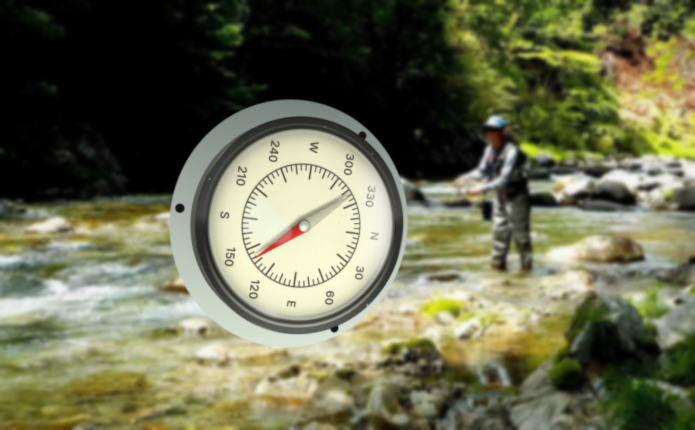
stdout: value=140 unit=°
